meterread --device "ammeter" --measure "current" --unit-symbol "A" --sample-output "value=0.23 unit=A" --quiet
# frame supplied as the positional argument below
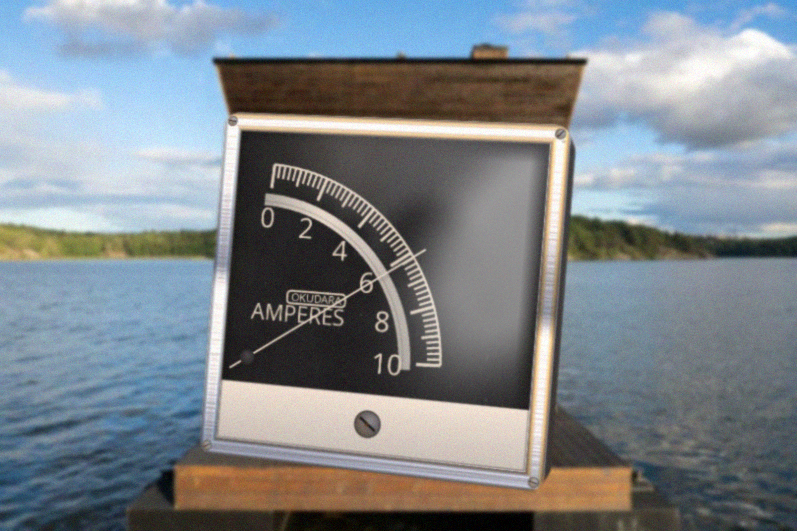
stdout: value=6.2 unit=A
